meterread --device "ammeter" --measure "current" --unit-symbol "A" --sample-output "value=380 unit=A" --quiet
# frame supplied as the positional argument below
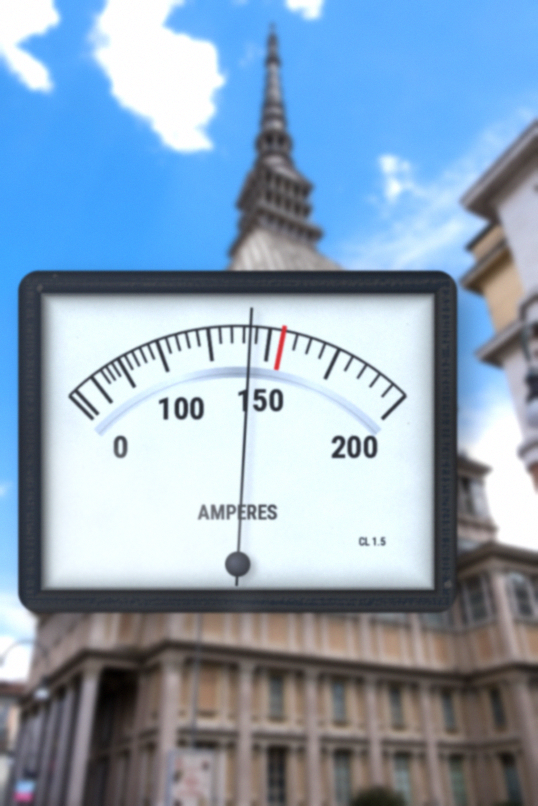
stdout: value=142.5 unit=A
